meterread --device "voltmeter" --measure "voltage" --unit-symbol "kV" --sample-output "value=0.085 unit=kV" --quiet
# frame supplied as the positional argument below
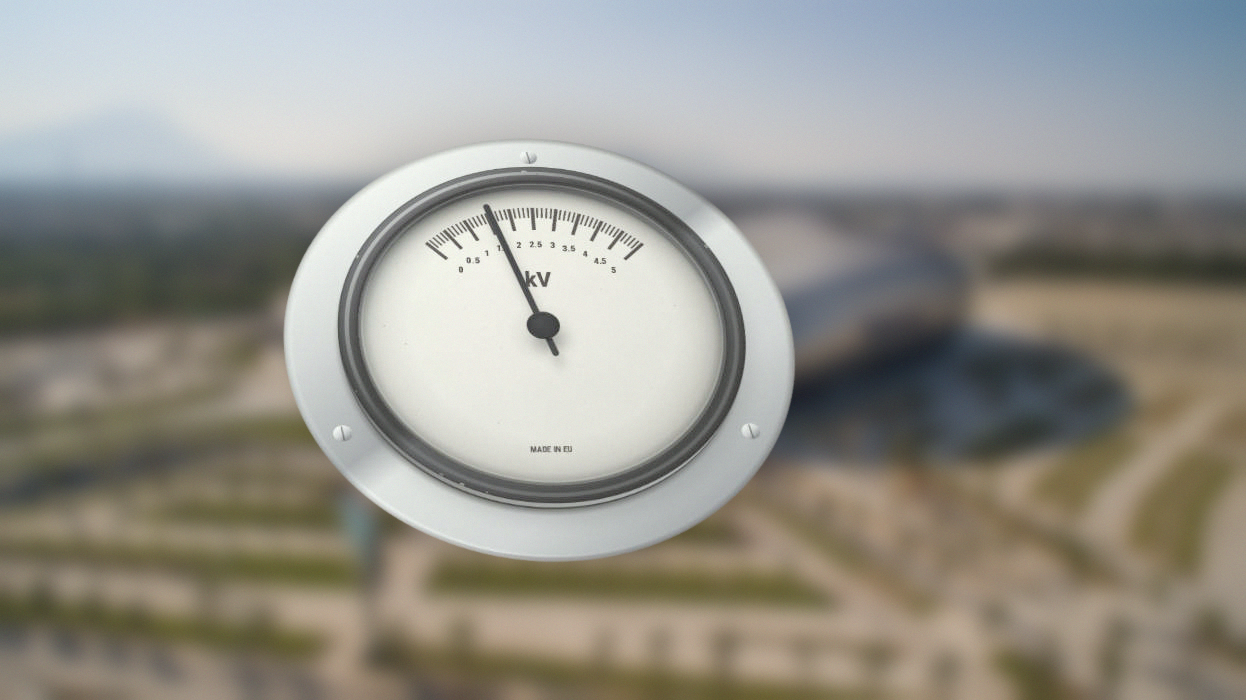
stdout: value=1.5 unit=kV
